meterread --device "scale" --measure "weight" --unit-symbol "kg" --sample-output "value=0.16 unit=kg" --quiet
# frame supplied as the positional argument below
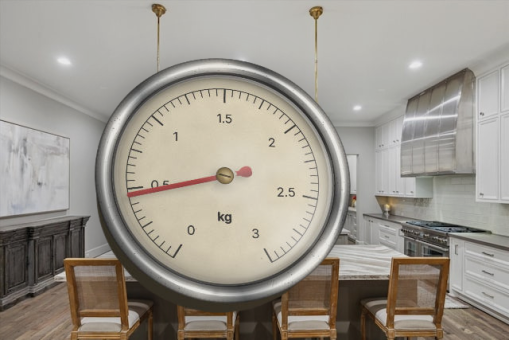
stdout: value=0.45 unit=kg
